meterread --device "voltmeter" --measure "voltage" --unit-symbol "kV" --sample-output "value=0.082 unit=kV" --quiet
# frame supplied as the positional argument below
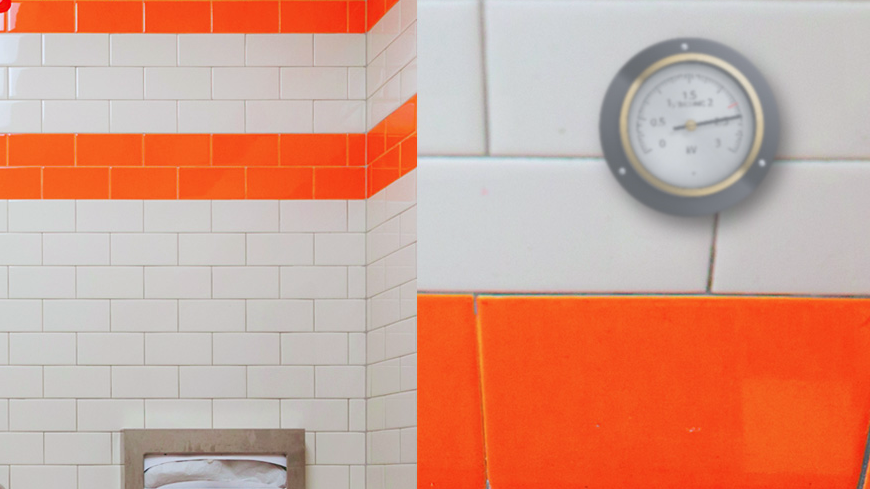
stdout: value=2.5 unit=kV
